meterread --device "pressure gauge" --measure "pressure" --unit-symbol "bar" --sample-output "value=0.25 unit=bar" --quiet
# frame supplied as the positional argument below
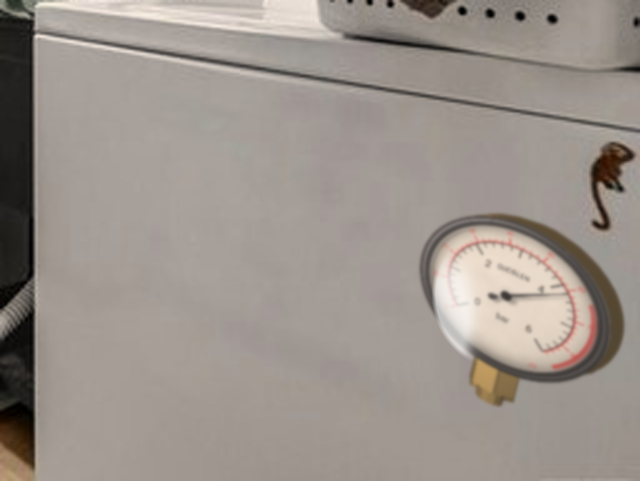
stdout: value=4.2 unit=bar
